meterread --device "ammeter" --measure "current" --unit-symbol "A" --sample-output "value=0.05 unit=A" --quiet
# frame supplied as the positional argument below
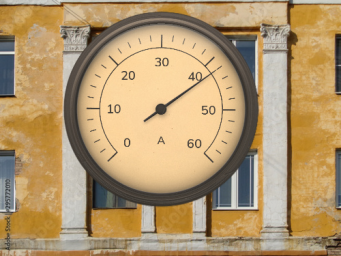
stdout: value=42 unit=A
